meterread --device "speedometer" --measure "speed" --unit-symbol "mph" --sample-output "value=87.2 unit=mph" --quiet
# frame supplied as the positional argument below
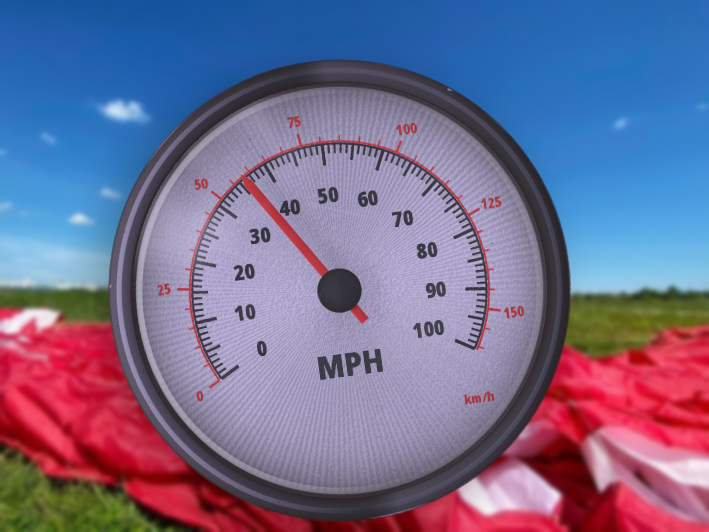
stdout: value=36 unit=mph
